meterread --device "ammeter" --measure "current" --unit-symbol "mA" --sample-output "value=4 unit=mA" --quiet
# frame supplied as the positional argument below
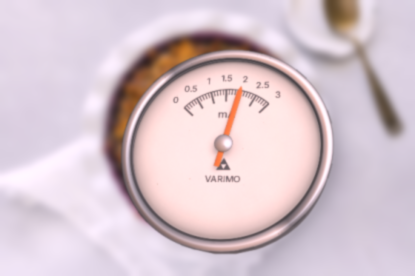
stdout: value=2 unit=mA
